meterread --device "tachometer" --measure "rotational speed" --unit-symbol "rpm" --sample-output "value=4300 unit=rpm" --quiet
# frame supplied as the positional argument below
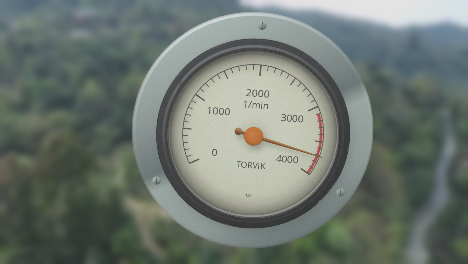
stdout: value=3700 unit=rpm
